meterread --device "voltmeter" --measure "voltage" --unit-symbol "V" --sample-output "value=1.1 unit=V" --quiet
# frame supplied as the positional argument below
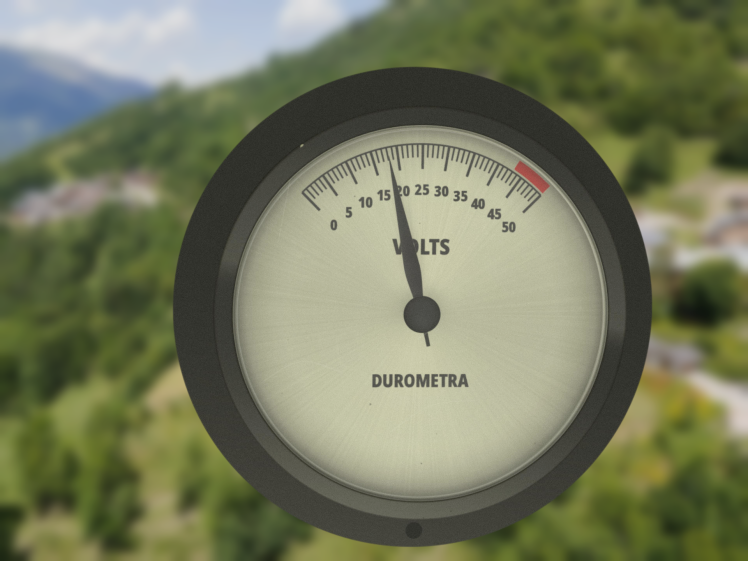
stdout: value=18 unit=V
